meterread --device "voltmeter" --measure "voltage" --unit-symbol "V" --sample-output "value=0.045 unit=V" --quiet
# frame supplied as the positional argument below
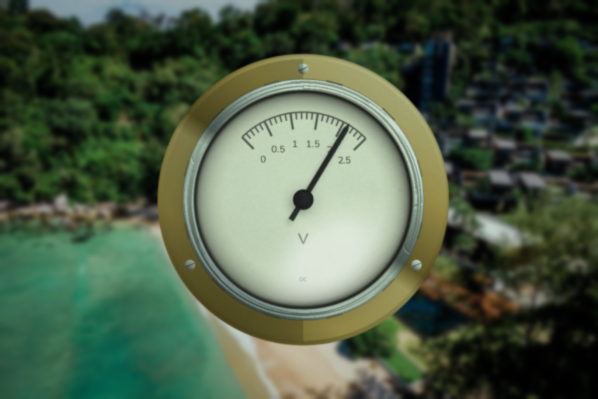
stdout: value=2.1 unit=V
